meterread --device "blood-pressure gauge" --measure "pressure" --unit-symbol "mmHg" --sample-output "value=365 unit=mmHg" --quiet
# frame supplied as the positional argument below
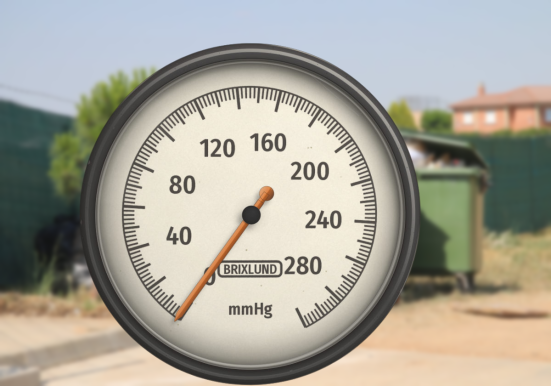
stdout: value=2 unit=mmHg
